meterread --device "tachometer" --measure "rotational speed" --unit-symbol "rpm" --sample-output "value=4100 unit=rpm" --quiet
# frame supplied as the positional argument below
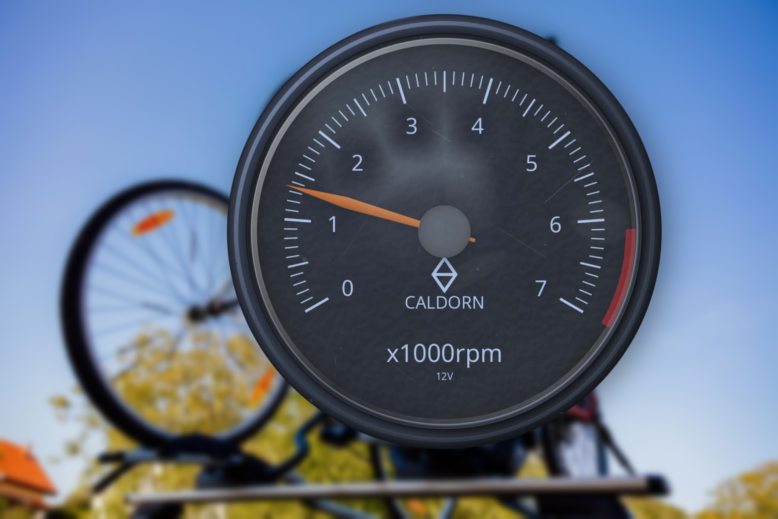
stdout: value=1350 unit=rpm
